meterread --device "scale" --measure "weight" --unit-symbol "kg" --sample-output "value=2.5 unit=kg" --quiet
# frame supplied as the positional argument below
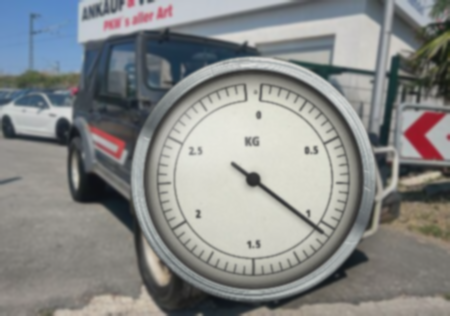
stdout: value=1.05 unit=kg
